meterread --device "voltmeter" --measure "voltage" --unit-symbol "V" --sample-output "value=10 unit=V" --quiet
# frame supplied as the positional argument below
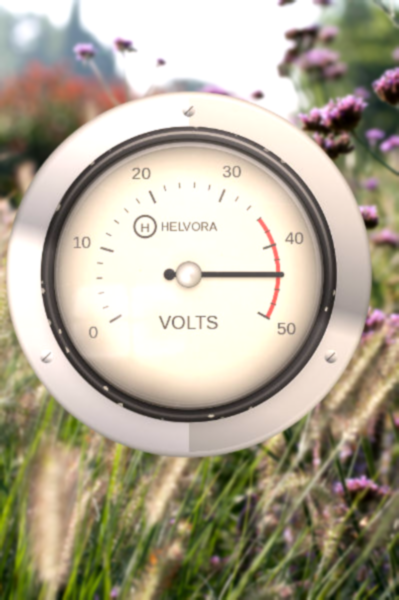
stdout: value=44 unit=V
